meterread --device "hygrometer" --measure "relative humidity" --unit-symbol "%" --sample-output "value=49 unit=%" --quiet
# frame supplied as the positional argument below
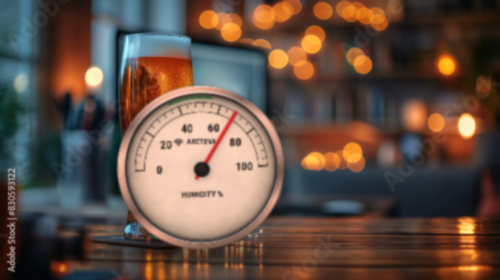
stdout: value=68 unit=%
